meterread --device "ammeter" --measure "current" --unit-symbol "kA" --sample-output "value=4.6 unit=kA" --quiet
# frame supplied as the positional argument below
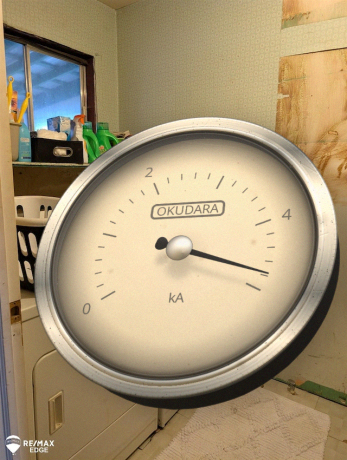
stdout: value=4.8 unit=kA
